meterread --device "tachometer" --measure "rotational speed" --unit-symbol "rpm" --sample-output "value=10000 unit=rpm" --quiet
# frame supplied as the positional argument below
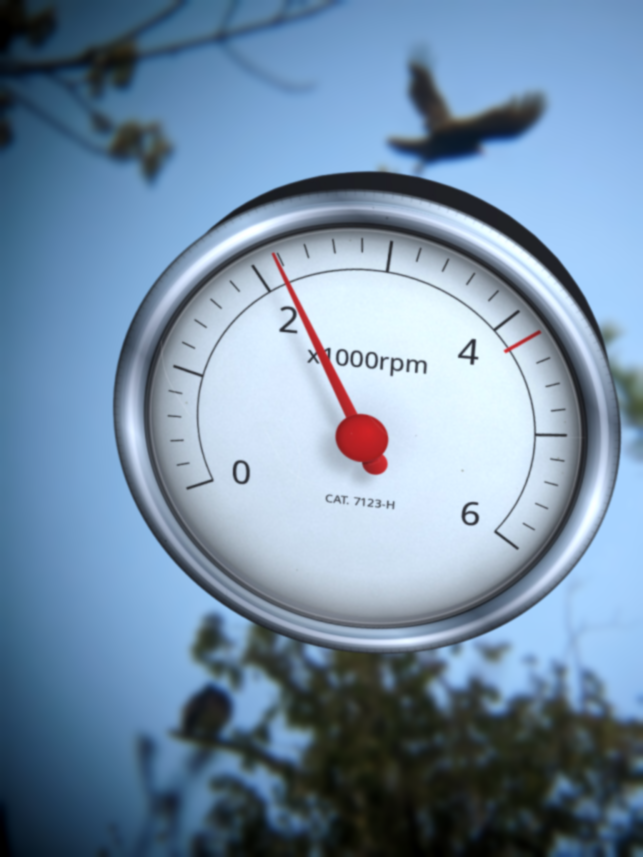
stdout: value=2200 unit=rpm
